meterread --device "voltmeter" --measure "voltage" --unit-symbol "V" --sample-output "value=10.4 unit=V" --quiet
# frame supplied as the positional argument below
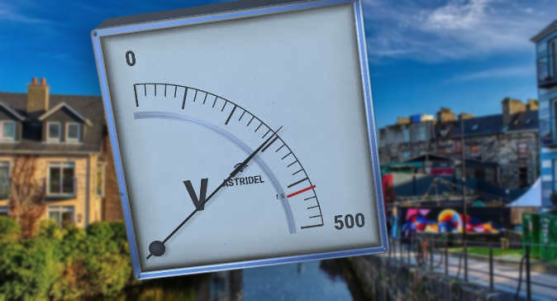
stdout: value=290 unit=V
